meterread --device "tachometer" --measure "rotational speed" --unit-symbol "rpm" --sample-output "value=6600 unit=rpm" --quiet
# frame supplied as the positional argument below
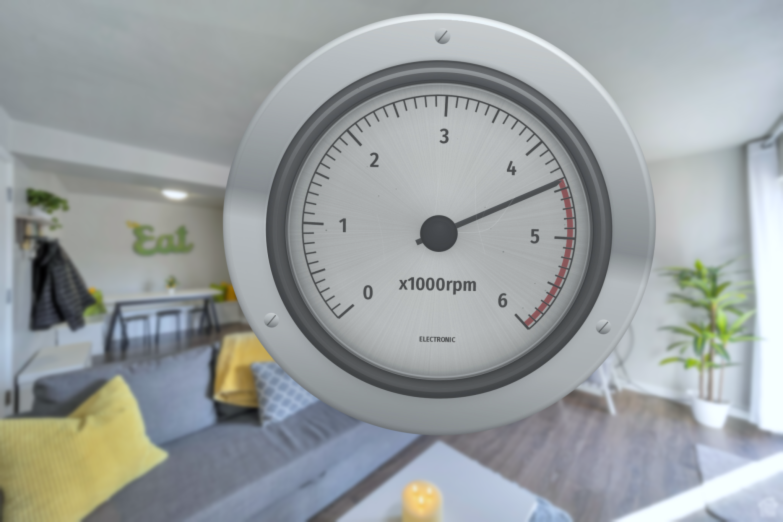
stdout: value=4400 unit=rpm
